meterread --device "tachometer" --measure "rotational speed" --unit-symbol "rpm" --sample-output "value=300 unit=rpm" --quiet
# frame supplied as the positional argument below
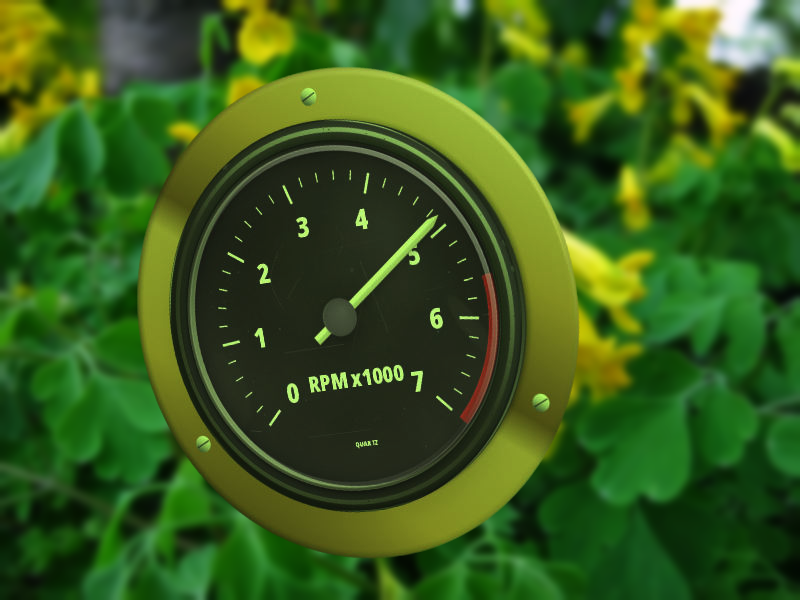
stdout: value=4900 unit=rpm
